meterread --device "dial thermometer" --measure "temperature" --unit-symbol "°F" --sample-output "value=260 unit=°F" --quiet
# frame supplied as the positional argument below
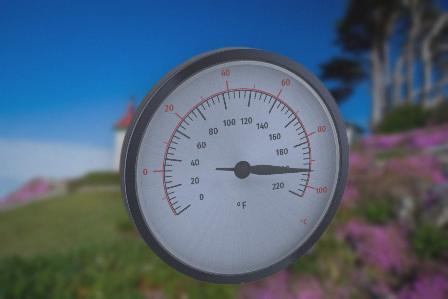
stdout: value=200 unit=°F
